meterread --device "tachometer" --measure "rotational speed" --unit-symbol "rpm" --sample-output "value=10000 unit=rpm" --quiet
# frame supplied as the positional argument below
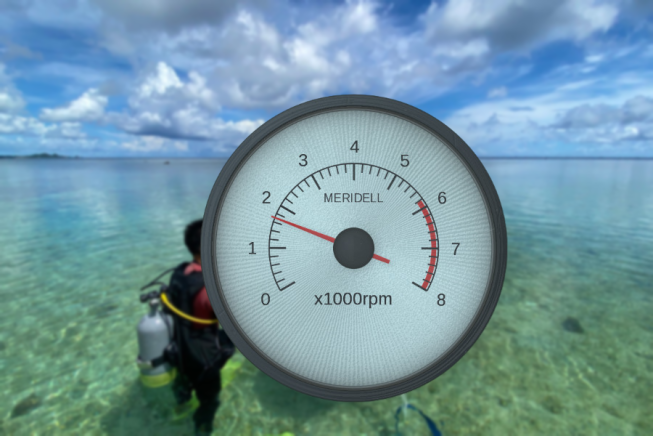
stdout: value=1700 unit=rpm
